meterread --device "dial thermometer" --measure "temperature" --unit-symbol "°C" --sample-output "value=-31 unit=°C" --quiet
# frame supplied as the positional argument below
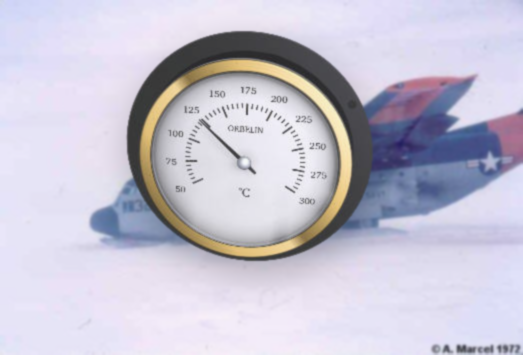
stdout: value=125 unit=°C
